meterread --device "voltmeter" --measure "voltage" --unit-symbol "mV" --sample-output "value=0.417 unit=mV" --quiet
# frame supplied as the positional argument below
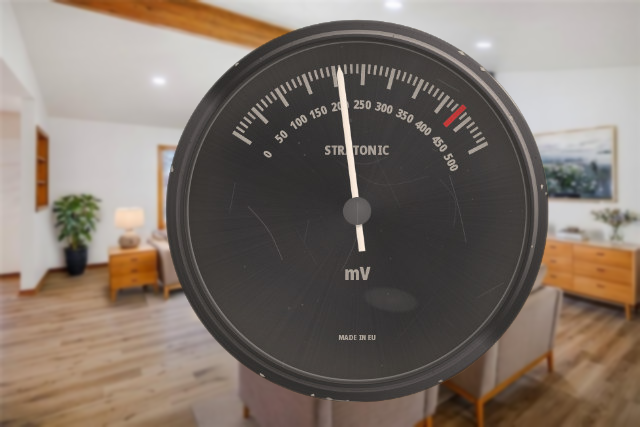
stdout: value=210 unit=mV
